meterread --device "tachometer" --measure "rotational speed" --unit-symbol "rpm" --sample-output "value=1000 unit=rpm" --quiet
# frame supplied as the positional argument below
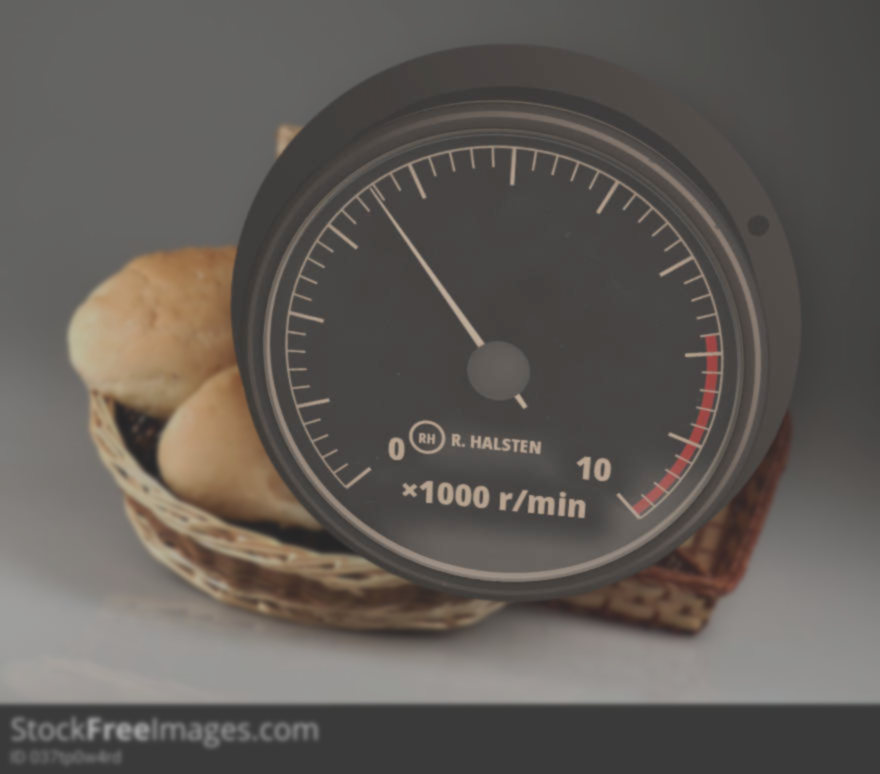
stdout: value=3600 unit=rpm
